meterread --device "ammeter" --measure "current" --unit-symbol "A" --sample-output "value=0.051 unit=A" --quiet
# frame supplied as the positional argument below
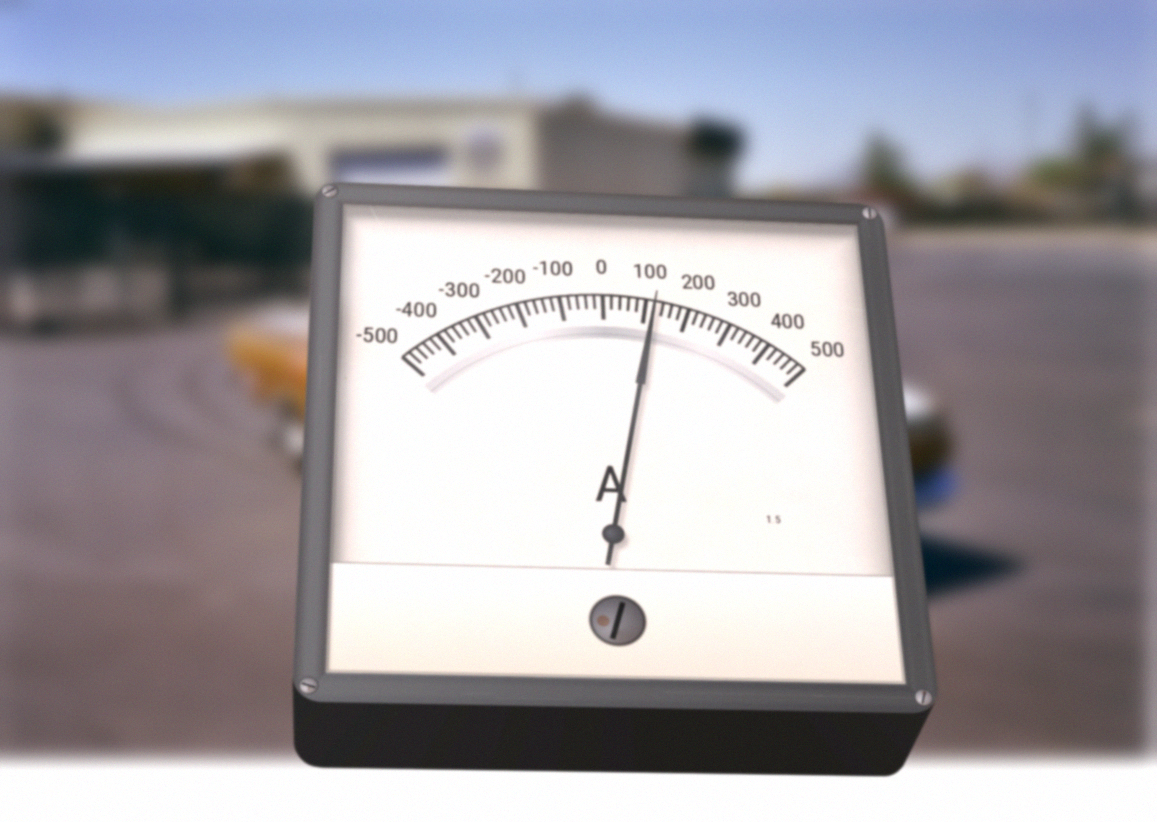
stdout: value=120 unit=A
